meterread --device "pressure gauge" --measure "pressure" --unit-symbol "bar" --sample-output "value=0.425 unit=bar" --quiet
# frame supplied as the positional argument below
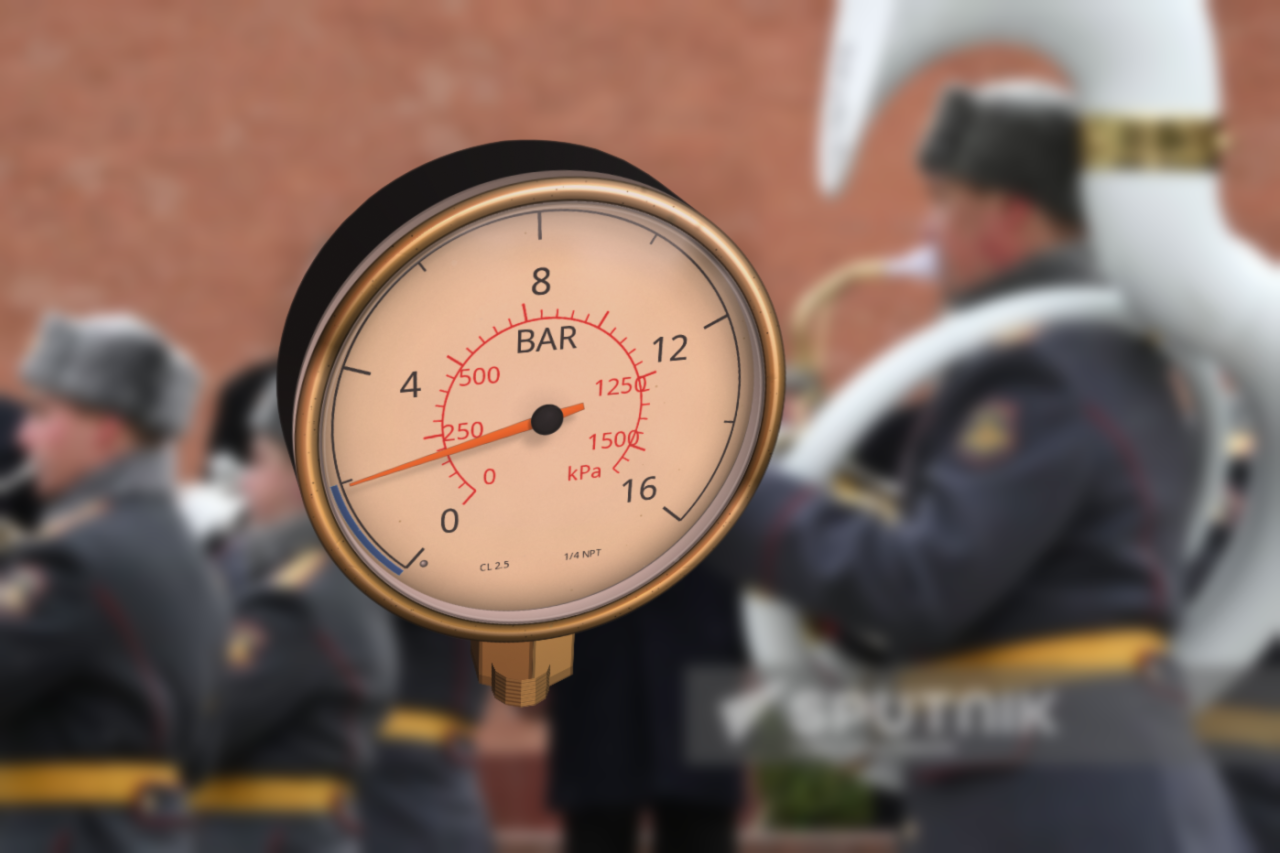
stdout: value=2 unit=bar
